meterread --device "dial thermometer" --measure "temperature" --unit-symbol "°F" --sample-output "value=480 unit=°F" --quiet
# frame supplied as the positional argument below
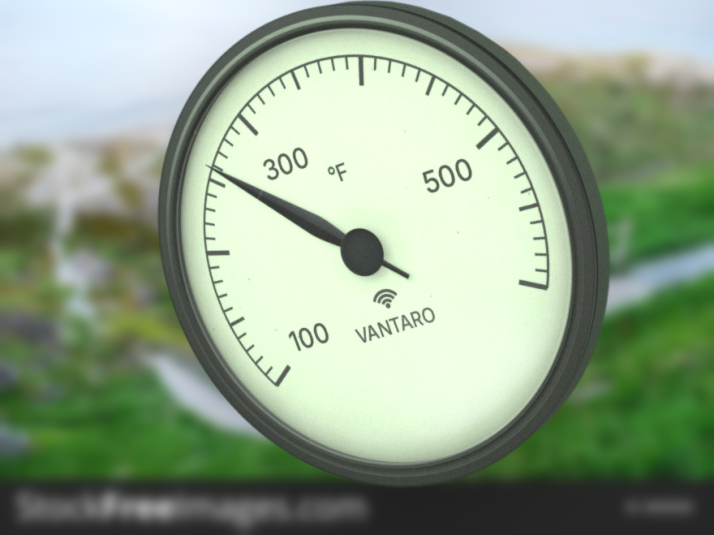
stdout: value=260 unit=°F
